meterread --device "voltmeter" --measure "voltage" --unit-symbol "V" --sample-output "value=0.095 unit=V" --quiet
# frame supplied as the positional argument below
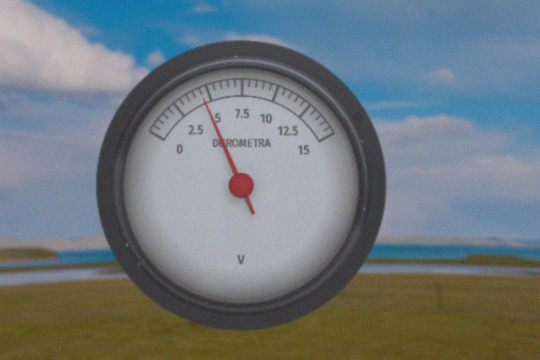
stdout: value=4.5 unit=V
